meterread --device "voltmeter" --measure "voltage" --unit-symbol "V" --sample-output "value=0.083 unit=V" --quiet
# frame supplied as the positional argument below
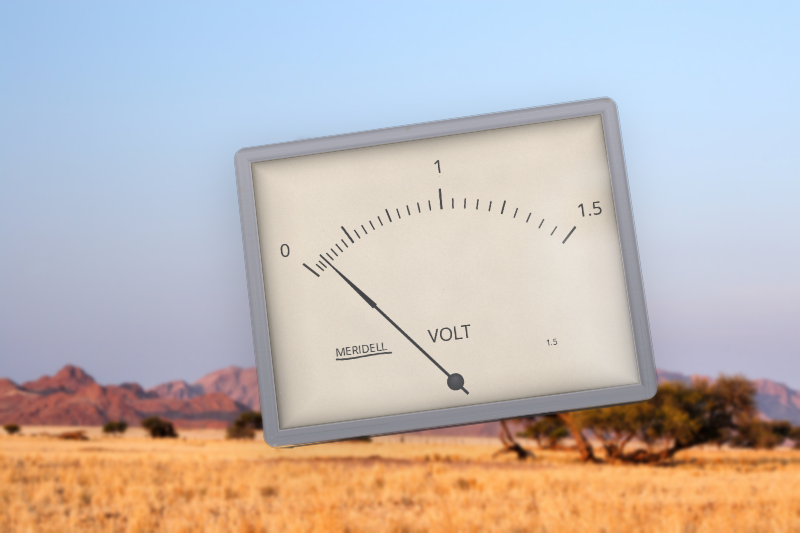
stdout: value=0.25 unit=V
